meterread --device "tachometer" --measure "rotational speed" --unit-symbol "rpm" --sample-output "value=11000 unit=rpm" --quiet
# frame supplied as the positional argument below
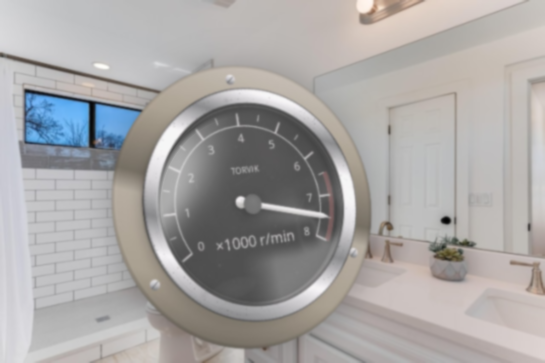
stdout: value=7500 unit=rpm
